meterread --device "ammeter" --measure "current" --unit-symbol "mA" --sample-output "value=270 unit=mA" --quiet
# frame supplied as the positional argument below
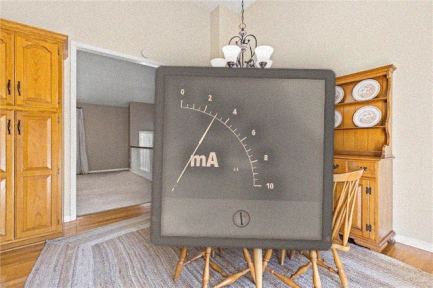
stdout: value=3 unit=mA
